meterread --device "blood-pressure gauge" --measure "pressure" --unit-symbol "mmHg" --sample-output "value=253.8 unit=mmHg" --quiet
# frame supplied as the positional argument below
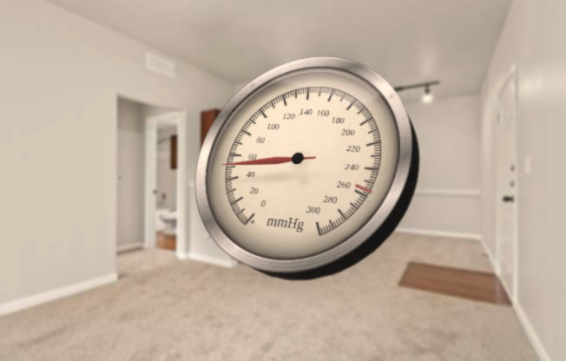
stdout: value=50 unit=mmHg
